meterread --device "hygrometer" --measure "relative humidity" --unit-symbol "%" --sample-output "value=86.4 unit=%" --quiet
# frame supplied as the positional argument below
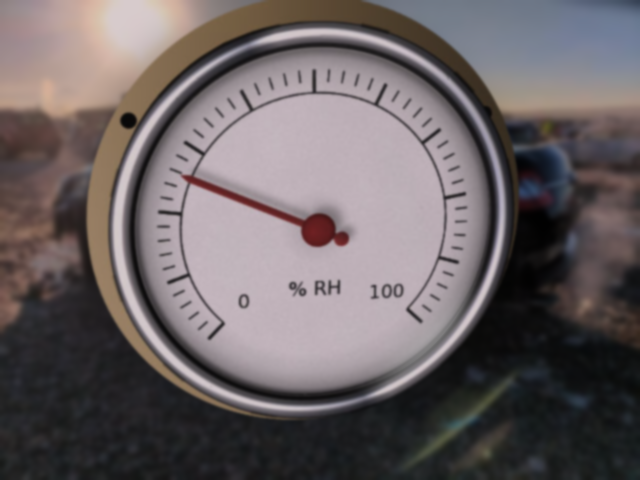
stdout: value=26 unit=%
